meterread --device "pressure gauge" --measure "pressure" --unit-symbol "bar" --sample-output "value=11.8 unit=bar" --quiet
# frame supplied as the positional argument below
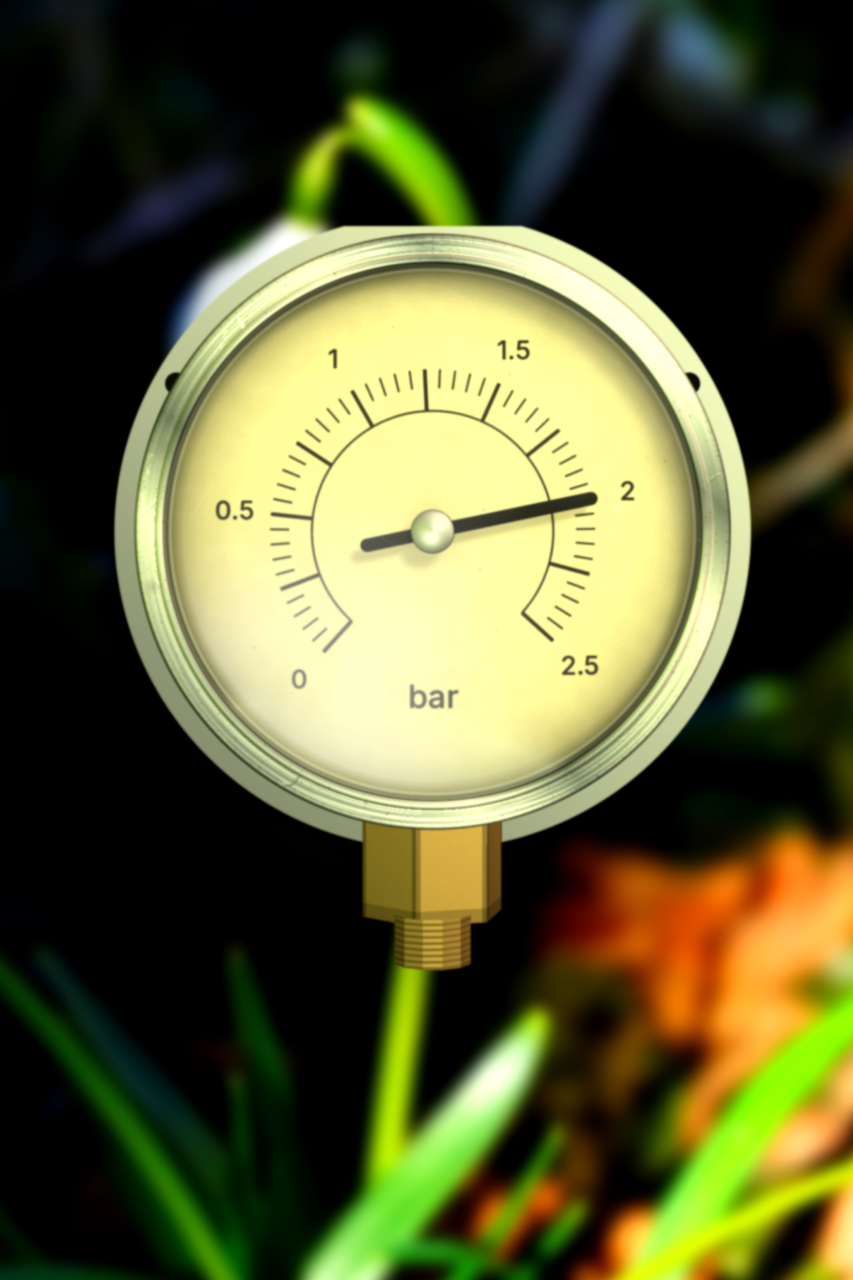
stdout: value=2 unit=bar
